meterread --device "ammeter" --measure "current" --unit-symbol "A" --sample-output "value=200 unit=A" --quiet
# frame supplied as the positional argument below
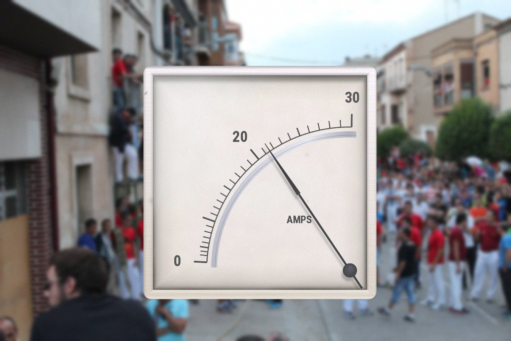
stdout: value=21.5 unit=A
